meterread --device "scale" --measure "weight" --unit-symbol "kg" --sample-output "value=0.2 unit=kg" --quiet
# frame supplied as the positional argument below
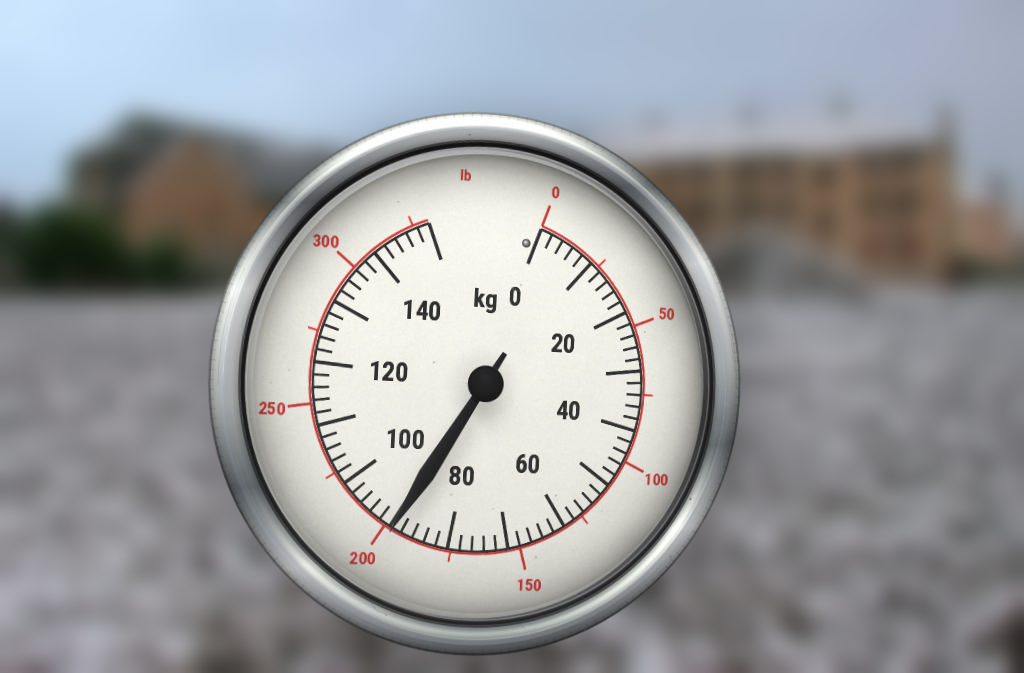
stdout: value=90 unit=kg
